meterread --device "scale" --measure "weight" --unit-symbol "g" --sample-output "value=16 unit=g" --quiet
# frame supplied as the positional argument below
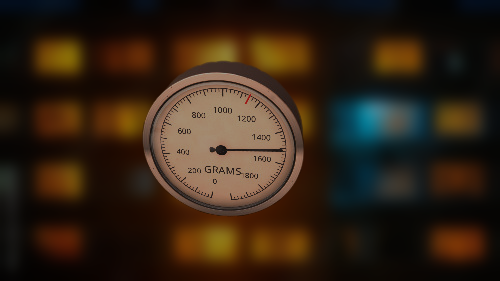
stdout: value=1500 unit=g
